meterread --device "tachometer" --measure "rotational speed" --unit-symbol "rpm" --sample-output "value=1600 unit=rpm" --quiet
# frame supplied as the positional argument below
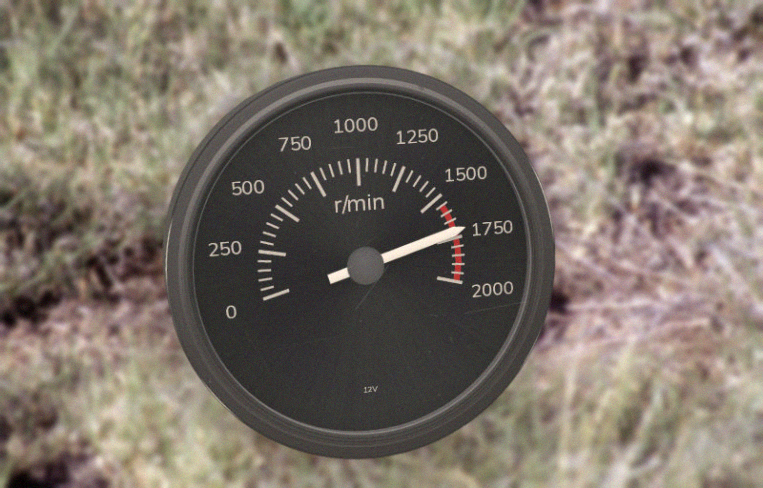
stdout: value=1700 unit=rpm
